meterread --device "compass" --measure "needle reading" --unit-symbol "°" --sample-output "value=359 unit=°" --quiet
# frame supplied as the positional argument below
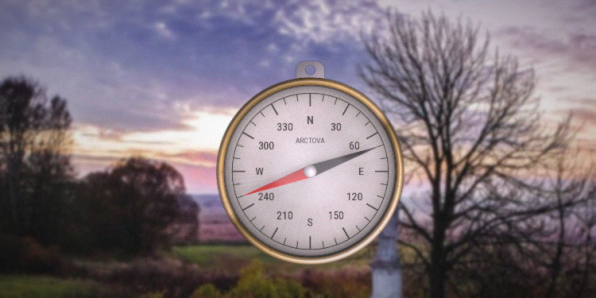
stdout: value=250 unit=°
